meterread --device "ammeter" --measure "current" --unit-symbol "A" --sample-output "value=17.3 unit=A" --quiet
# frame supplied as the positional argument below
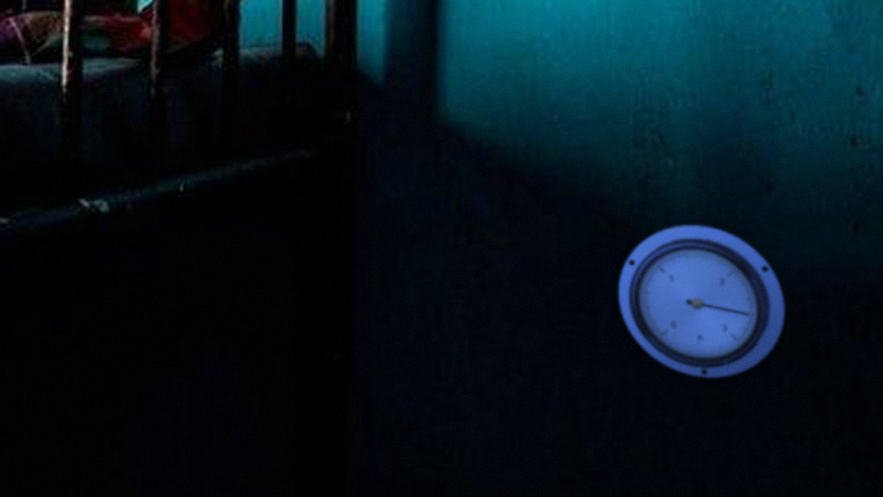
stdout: value=2.6 unit=A
